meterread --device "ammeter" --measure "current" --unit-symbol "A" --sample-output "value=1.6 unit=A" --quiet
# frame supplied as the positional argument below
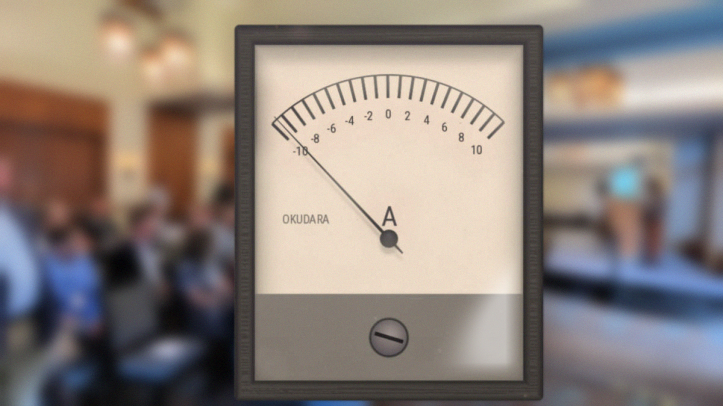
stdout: value=-9.5 unit=A
